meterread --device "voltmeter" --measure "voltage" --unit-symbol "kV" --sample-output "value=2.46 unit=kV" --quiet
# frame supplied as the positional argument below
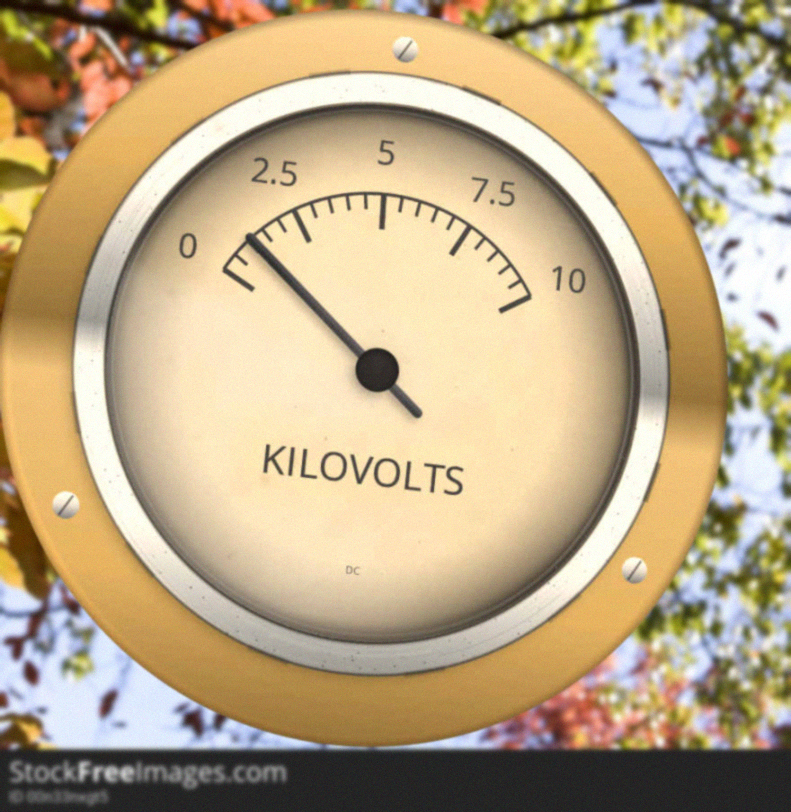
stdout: value=1 unit=kV
